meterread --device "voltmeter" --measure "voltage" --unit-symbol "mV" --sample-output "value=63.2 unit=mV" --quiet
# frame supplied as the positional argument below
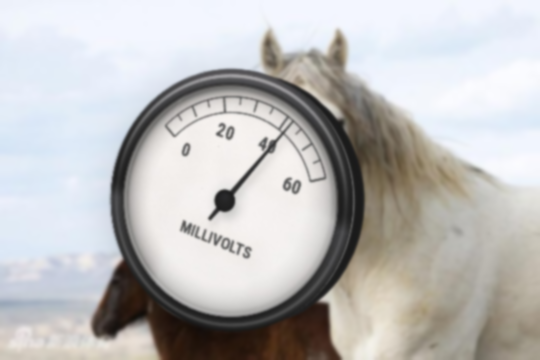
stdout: value=42.5 unit=mV
